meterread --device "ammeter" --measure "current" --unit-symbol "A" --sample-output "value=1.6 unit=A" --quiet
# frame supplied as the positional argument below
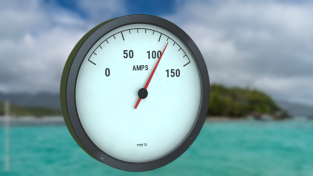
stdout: value=110 unit=A
